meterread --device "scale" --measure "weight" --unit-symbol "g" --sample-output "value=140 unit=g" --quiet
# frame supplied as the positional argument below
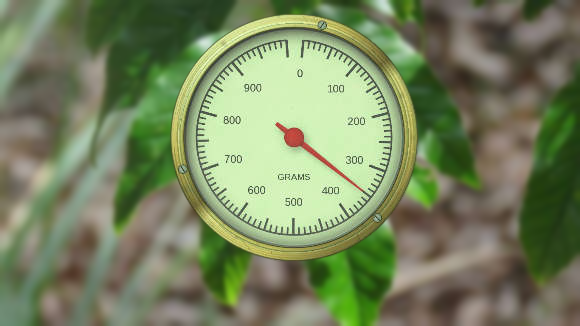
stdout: value=350 unit=g
